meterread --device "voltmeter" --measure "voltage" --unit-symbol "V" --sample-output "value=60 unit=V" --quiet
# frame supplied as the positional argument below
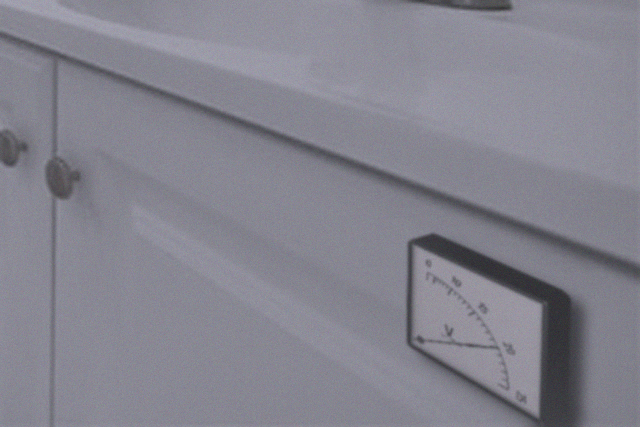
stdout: value=20 unit=V
